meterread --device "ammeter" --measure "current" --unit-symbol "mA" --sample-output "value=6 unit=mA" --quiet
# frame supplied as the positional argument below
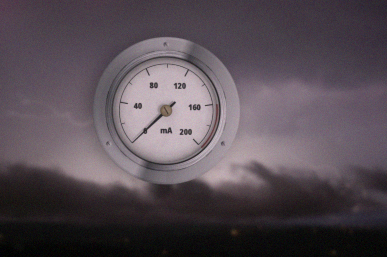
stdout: value=0 unit=mA
